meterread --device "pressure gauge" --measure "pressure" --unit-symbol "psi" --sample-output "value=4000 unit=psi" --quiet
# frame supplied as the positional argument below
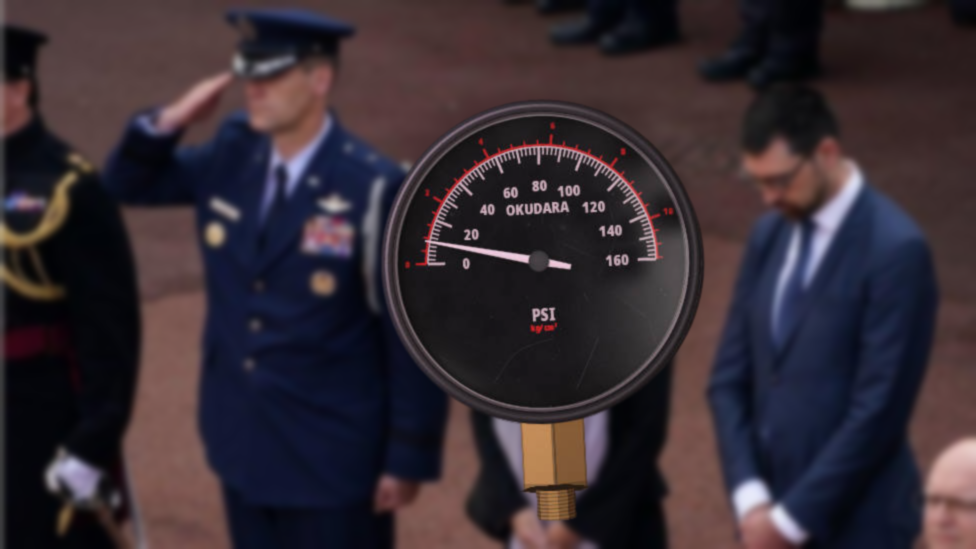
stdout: value=10 unit=psi
